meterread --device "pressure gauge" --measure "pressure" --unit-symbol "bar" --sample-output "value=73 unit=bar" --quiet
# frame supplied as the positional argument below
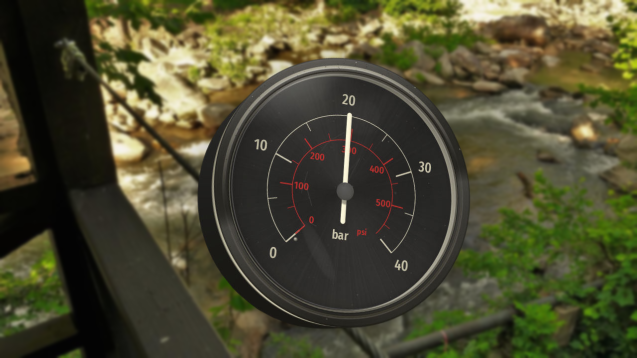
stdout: value=20 unit=bar
